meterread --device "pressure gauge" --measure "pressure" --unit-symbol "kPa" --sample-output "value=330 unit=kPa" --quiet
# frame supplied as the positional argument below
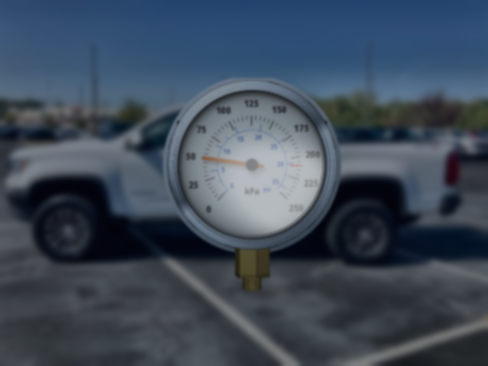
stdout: value=50 unit=kPa
